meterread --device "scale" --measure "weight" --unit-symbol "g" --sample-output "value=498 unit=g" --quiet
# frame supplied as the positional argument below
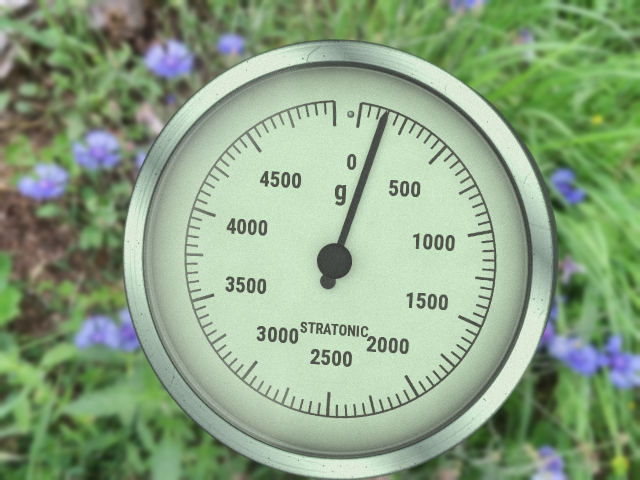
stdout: value=150 unit=g
